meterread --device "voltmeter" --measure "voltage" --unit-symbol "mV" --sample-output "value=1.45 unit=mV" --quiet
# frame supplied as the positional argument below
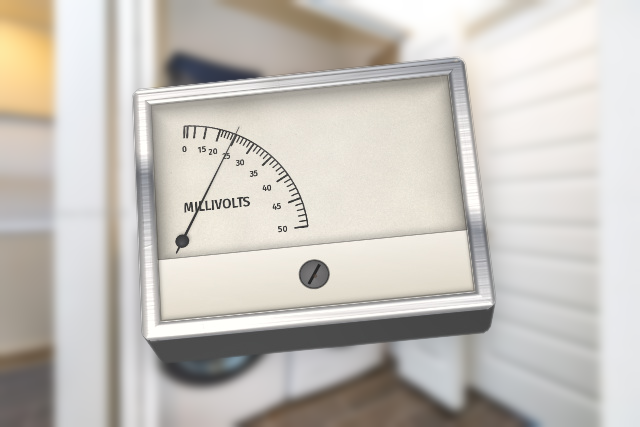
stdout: value=25 unit=mV
